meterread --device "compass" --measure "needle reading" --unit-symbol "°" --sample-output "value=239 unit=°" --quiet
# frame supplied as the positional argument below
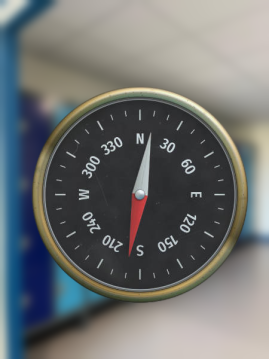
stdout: value=190 unit=°
